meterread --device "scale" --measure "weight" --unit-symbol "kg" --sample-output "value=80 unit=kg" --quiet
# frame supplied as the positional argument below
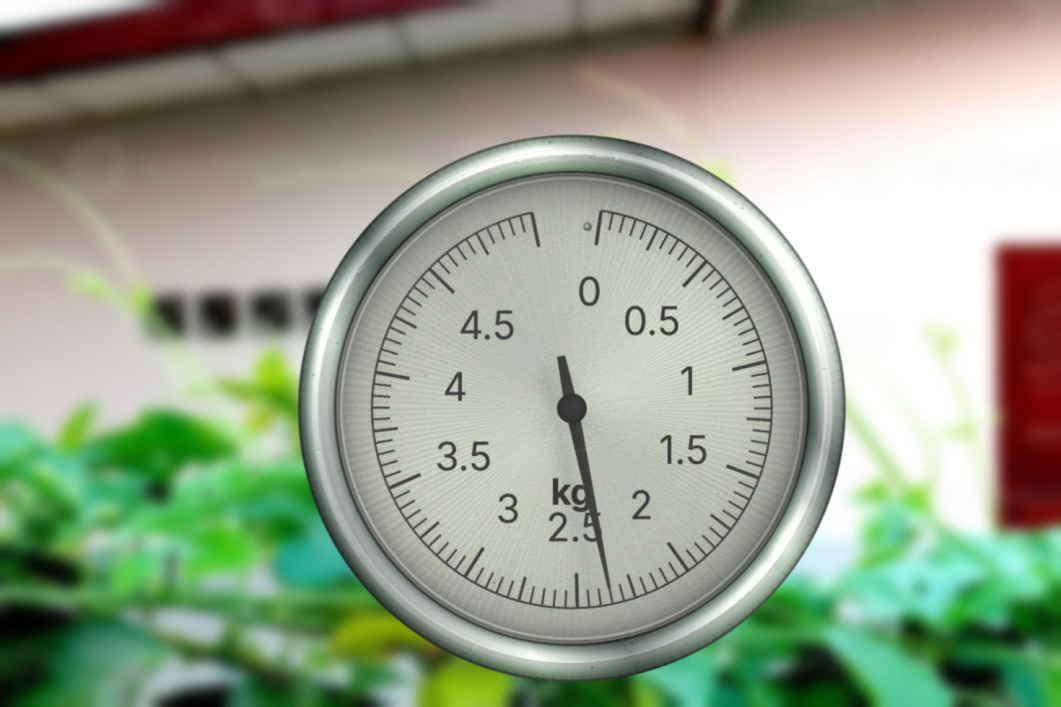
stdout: value=2.35 unit=kg
